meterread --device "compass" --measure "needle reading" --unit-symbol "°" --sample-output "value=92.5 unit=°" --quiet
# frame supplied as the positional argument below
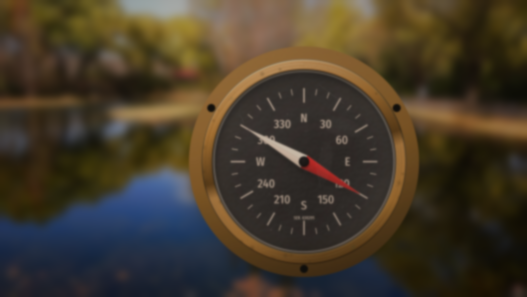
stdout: value=120 unit=°
